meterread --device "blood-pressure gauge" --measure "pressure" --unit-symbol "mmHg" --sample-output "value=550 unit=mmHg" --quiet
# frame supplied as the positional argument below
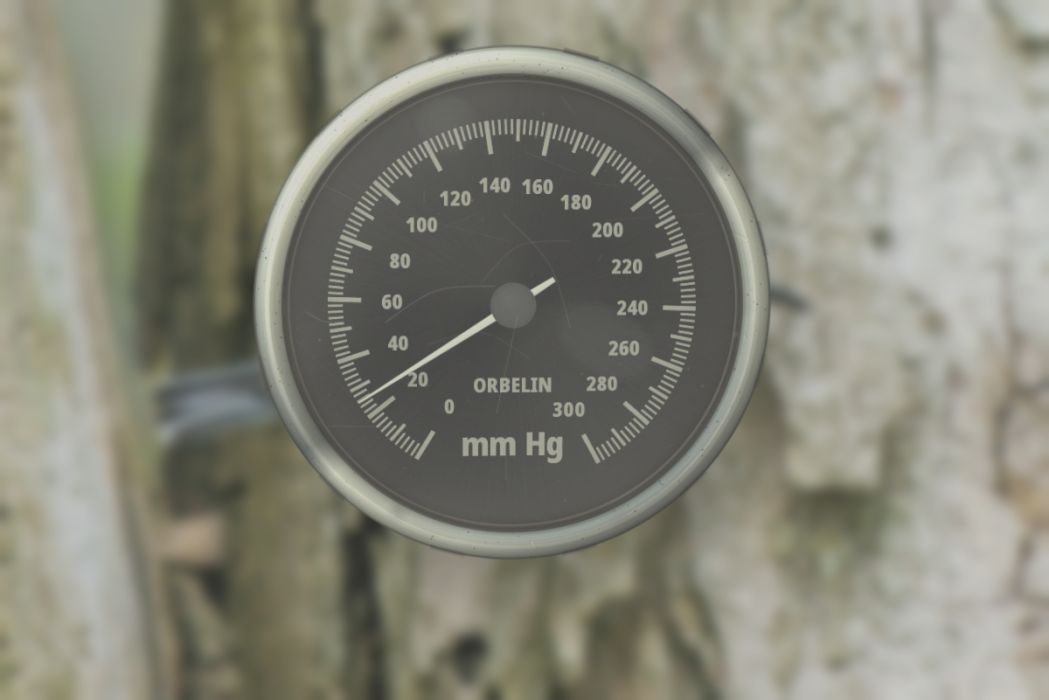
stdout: value=26 unit=mmHg
